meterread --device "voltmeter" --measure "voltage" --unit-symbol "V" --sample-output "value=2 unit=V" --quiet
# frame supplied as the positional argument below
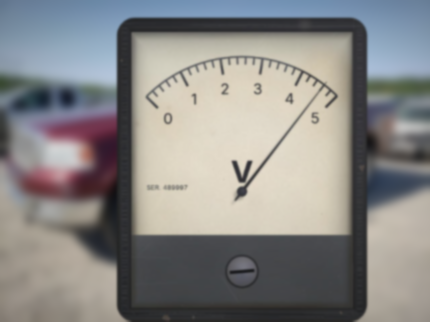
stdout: value=4.6 unit=V
